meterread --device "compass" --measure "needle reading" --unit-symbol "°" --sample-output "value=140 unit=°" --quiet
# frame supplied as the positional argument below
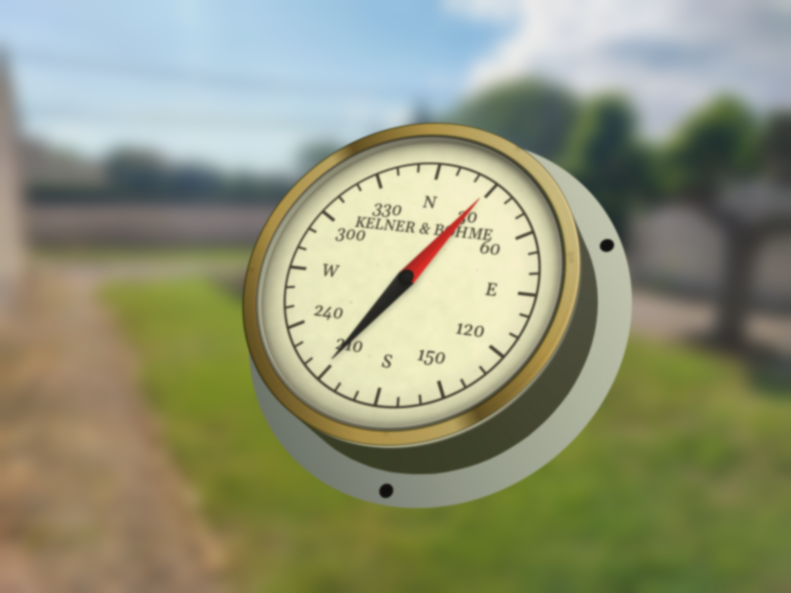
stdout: value=30 unit=°
